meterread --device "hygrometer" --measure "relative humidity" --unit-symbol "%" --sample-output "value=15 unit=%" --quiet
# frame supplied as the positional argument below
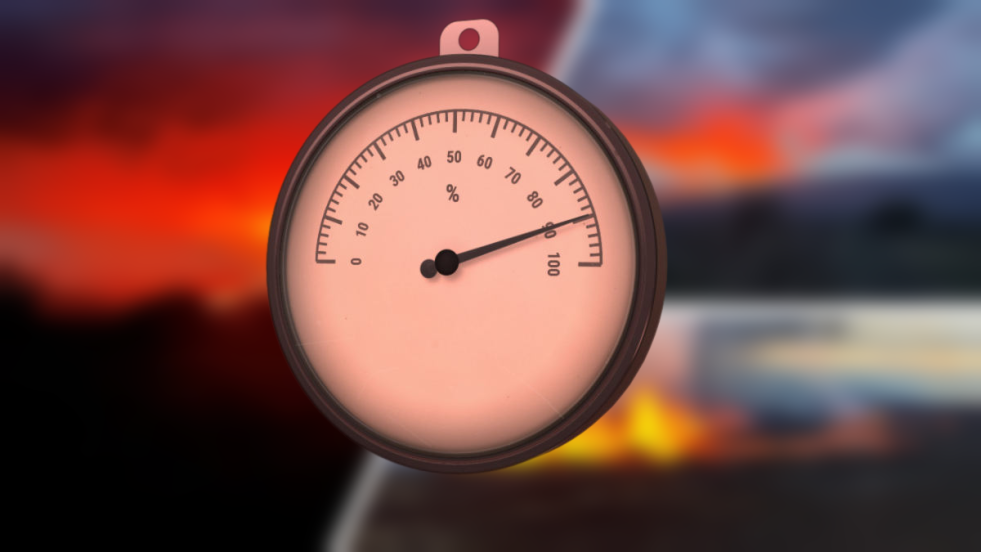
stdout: value=90 unit=%
